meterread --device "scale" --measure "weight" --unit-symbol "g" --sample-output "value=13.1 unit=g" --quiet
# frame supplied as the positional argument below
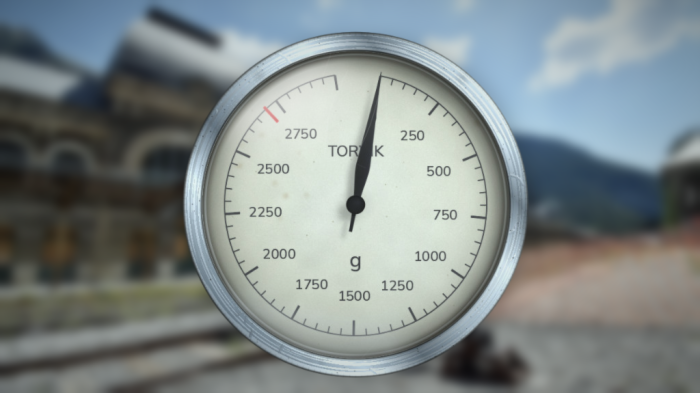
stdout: value=0 unit=g
